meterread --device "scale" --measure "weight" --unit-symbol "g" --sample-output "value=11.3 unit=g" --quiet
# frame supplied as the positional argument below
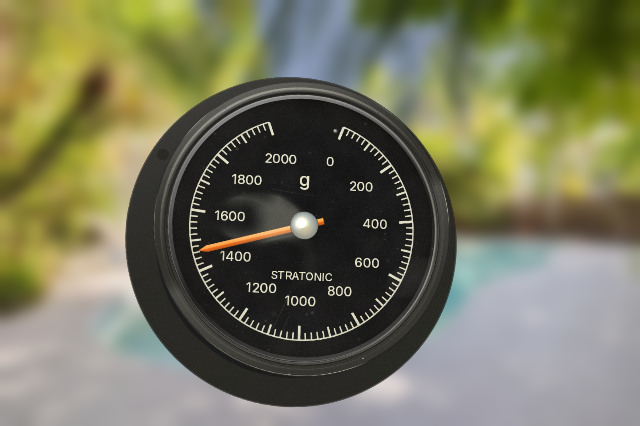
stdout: value=1460 unit=g
